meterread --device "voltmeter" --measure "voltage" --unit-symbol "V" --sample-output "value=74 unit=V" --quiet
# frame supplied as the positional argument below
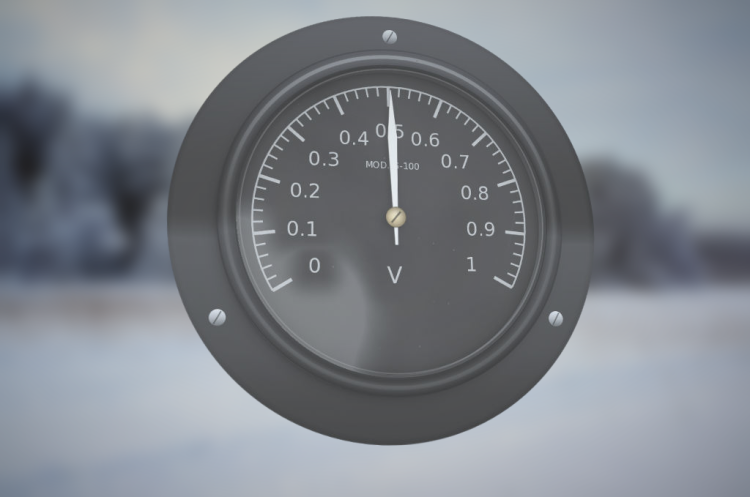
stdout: value=0.5 unit=V
